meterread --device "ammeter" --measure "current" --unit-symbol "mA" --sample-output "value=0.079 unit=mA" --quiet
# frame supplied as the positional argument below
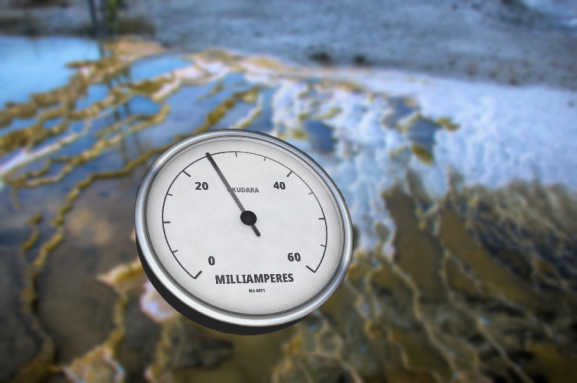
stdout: value=25 unit=mA
